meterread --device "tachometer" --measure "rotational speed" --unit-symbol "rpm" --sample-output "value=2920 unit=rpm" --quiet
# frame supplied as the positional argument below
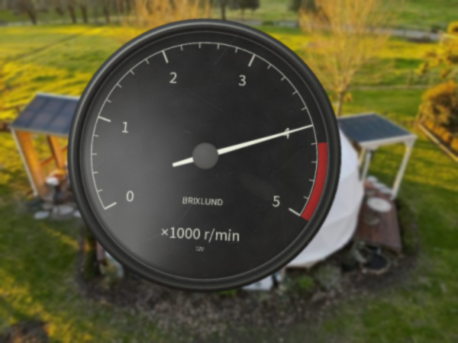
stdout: value=4000 unit=rpm
